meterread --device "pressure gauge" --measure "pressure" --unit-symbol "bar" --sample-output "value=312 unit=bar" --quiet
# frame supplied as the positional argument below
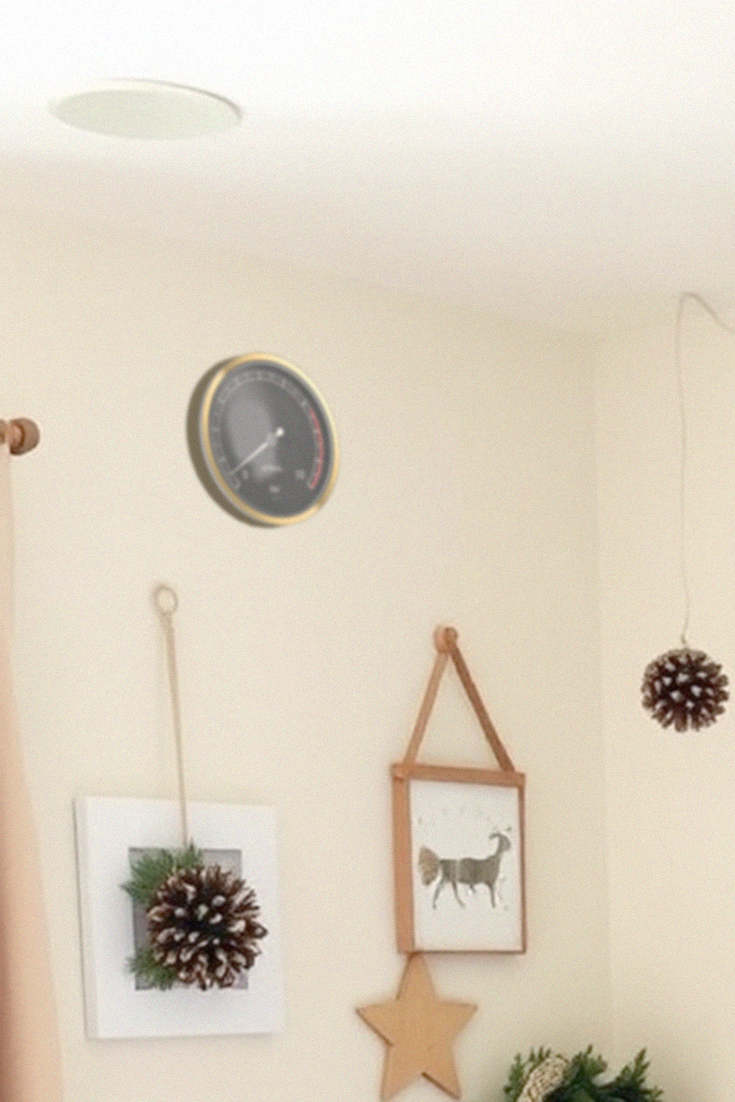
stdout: value=0.5 unit=bar
